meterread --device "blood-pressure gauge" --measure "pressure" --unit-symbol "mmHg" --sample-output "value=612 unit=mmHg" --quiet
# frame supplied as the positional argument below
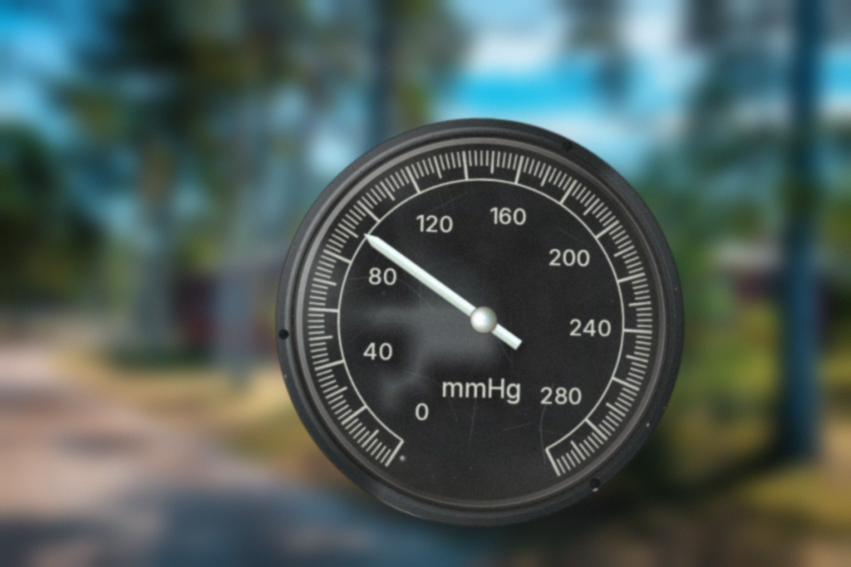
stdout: value=92 unit=mmHg
